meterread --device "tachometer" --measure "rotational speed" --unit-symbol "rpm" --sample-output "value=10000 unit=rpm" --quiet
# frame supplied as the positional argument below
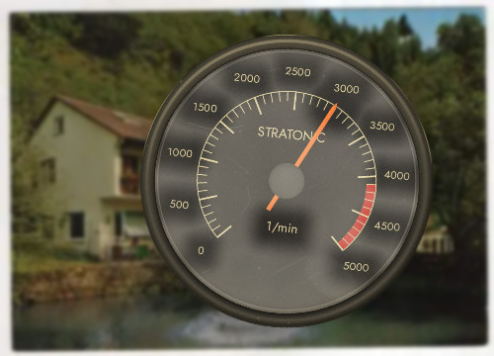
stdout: value=3000 unit=rpm
